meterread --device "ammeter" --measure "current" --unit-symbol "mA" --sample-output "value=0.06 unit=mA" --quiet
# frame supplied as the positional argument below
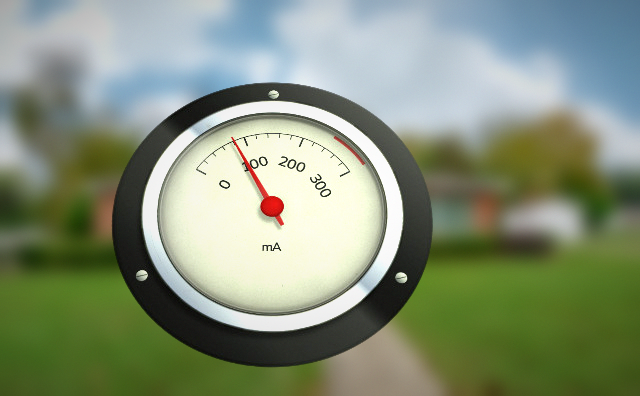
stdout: value=80 unit=mA
